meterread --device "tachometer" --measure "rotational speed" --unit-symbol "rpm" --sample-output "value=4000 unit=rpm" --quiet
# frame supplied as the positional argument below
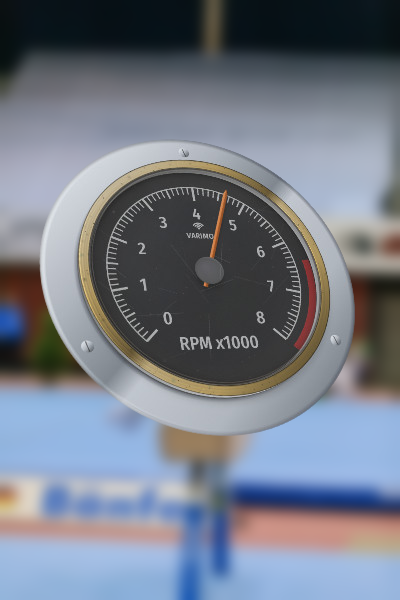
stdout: value=4600 unit=rpm
